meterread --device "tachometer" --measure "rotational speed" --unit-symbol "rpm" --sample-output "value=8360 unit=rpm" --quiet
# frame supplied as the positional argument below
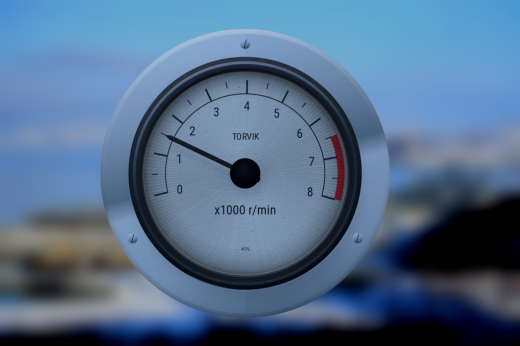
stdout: value=1500 unit=rpm
